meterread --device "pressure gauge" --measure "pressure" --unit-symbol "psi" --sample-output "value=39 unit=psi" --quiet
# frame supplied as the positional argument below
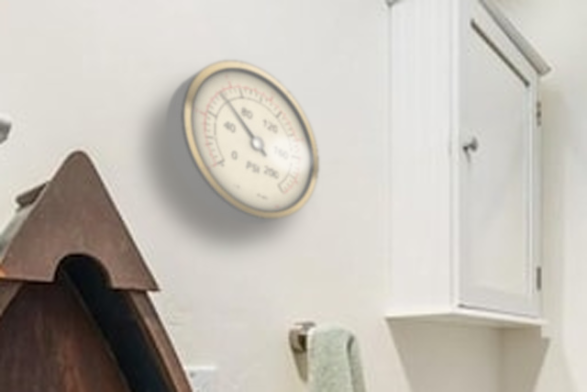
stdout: value=60 unit=psi
